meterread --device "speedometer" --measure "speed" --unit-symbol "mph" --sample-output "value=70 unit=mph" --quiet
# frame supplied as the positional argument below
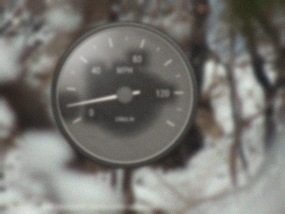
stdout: value=10 unit=mph
